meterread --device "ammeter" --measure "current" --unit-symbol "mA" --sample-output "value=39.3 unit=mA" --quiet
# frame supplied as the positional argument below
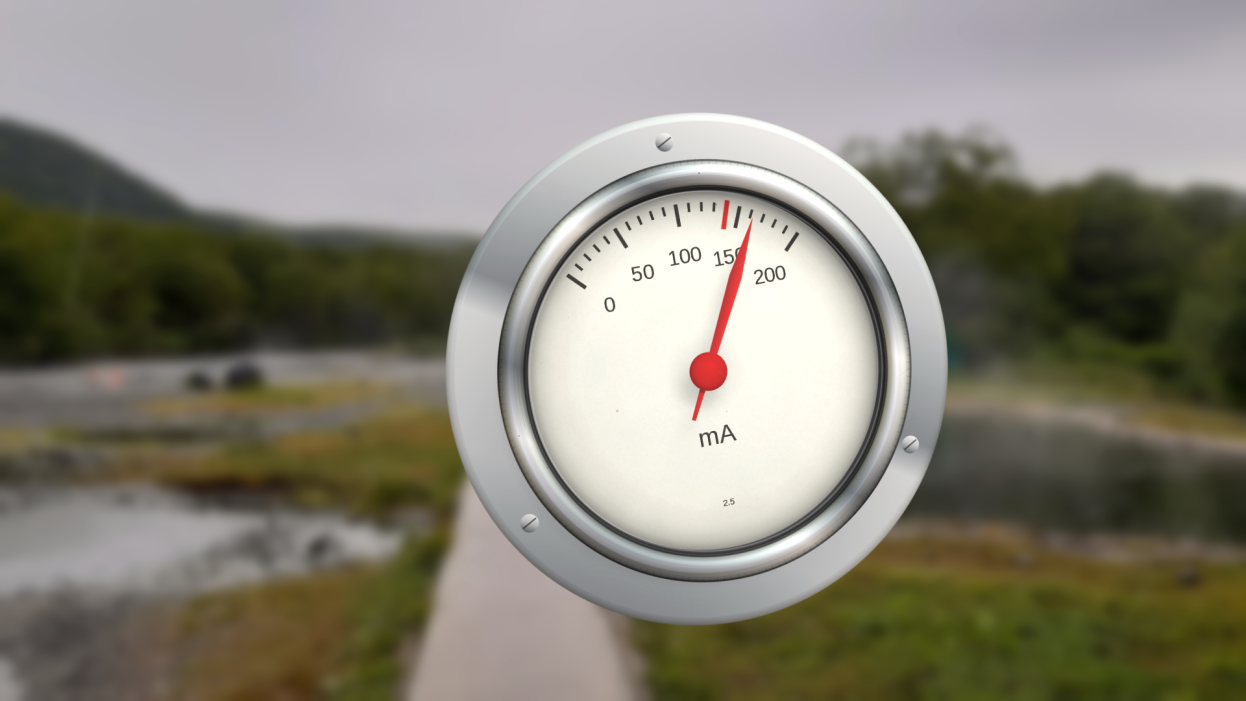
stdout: value=160 unit=mA
